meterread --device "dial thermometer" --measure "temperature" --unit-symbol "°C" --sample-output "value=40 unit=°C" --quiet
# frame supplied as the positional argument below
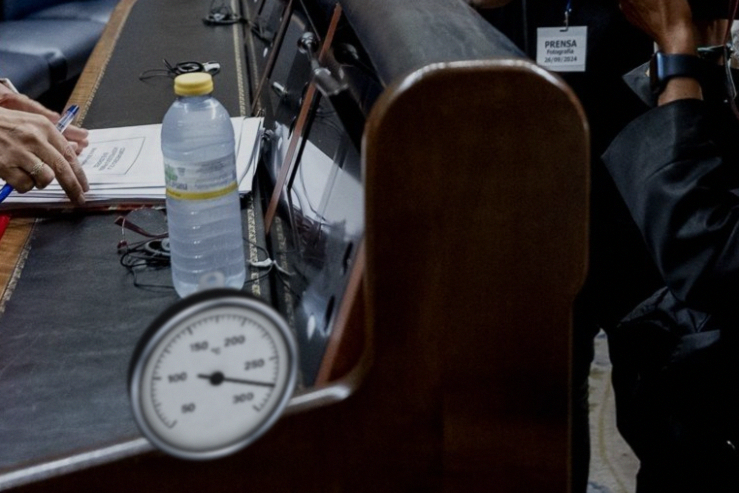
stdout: value=275 unit=°C
